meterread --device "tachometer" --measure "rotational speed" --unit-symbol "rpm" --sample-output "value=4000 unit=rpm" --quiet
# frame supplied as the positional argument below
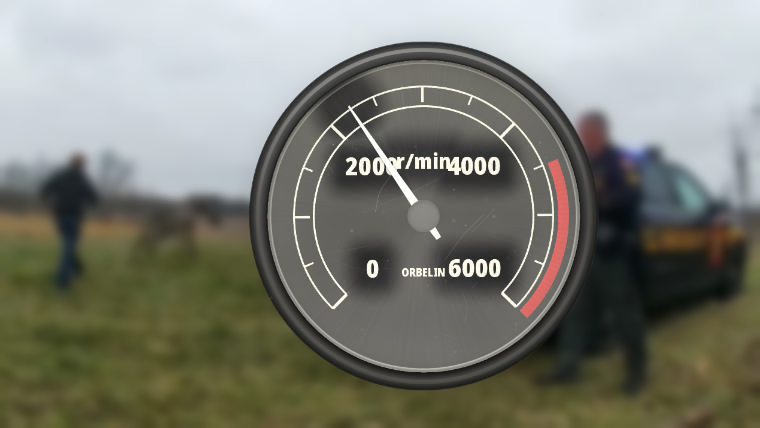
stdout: value=2250 unit=rpm
